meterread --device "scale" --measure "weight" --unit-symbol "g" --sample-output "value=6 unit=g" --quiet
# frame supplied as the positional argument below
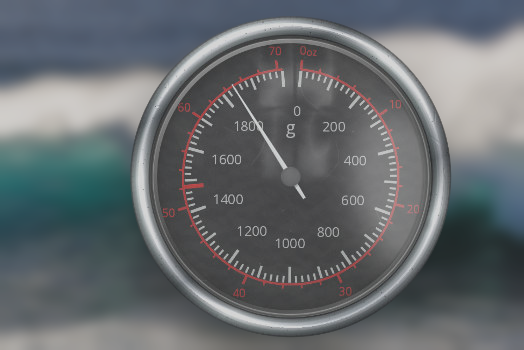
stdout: value=1840 unit=g
